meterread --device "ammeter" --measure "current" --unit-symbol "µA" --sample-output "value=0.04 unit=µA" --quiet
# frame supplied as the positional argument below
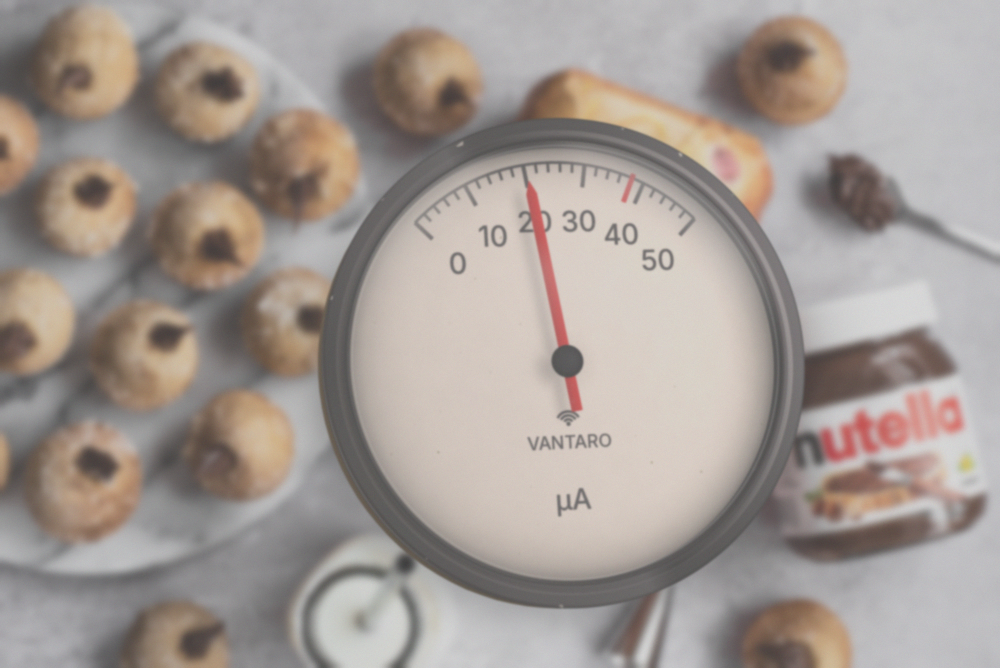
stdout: value=20 unit=µA
